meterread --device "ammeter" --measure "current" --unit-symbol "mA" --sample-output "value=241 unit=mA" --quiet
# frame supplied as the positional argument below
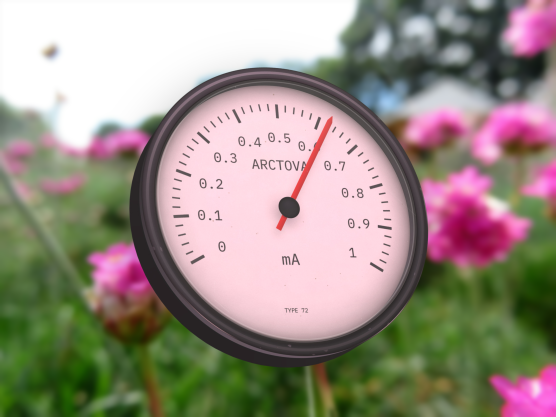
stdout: value=0.62 unit=mA
